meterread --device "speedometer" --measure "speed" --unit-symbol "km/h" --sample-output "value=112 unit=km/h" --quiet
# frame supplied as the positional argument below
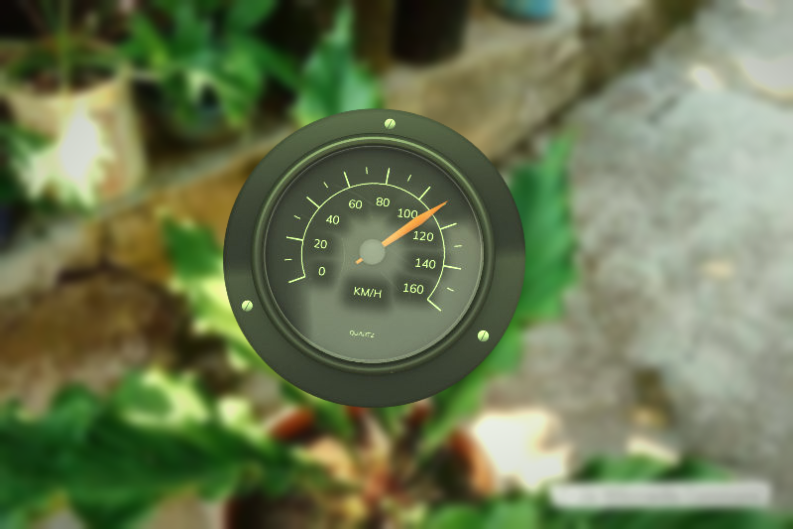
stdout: value=110 unit=km/h
